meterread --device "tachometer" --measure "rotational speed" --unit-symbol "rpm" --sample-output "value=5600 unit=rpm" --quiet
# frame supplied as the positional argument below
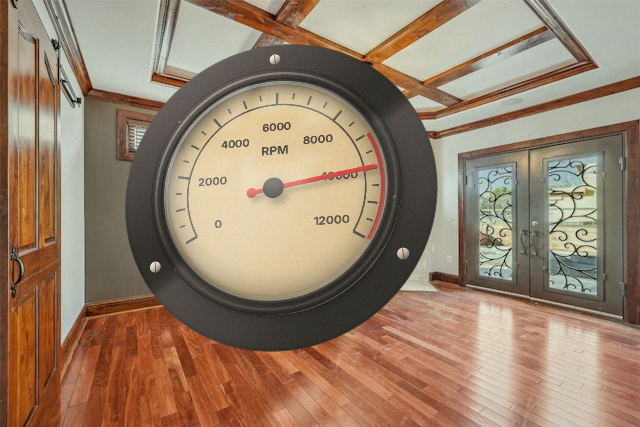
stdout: value=10000 unit=rpm
